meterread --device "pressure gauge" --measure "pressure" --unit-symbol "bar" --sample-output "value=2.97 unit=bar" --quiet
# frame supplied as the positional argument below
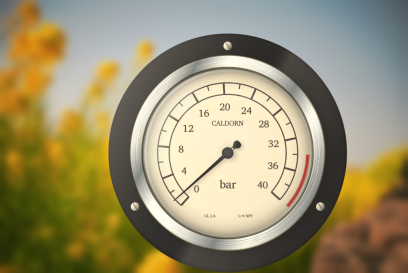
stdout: value=1 unit=bar
